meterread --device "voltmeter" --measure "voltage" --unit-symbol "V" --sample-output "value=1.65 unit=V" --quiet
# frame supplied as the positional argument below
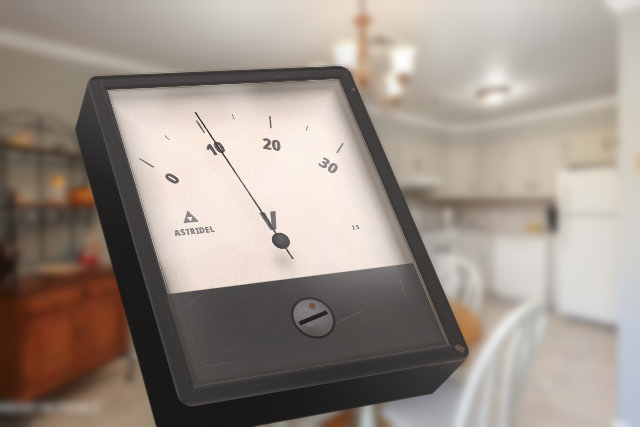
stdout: value=10 unit=V
